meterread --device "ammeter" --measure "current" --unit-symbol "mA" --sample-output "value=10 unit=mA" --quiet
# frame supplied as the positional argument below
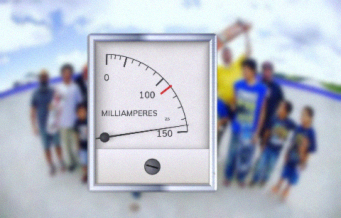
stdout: value=145 unit=mA
